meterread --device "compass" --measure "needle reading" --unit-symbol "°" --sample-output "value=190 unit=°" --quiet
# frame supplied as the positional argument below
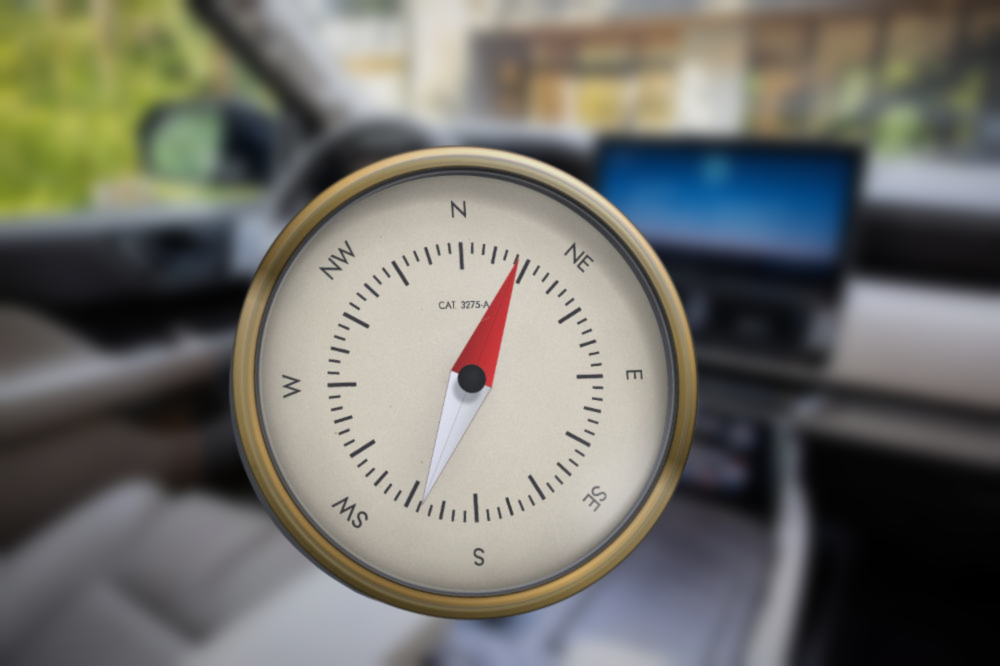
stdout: value=25 unit=°
